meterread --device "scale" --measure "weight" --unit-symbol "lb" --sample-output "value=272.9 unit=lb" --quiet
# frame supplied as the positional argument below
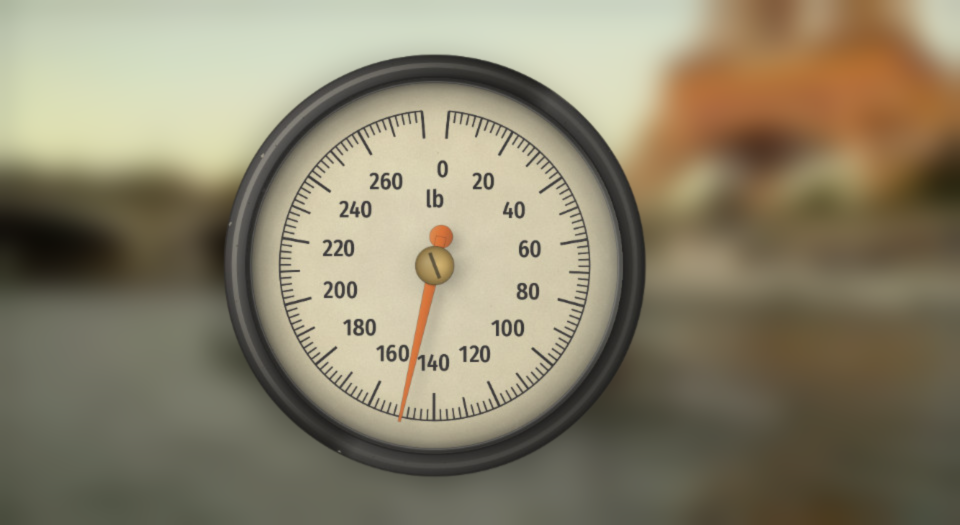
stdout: value=150 unit=lb
